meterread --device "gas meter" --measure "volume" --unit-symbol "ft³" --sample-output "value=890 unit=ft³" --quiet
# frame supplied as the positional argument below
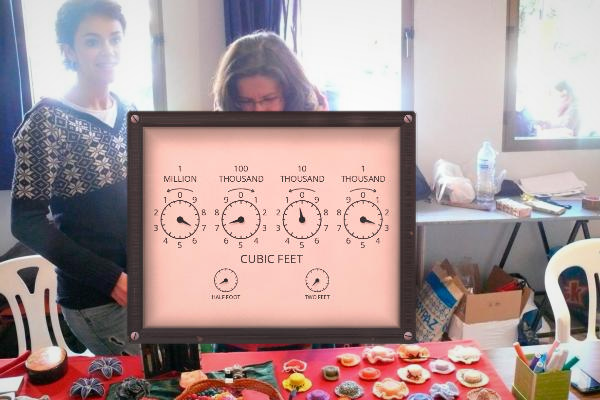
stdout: value=670300 unit=ft³
